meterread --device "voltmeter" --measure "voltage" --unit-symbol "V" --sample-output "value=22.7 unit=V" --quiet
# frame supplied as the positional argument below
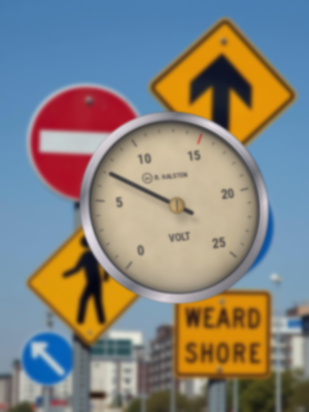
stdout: value=7 unit=V
